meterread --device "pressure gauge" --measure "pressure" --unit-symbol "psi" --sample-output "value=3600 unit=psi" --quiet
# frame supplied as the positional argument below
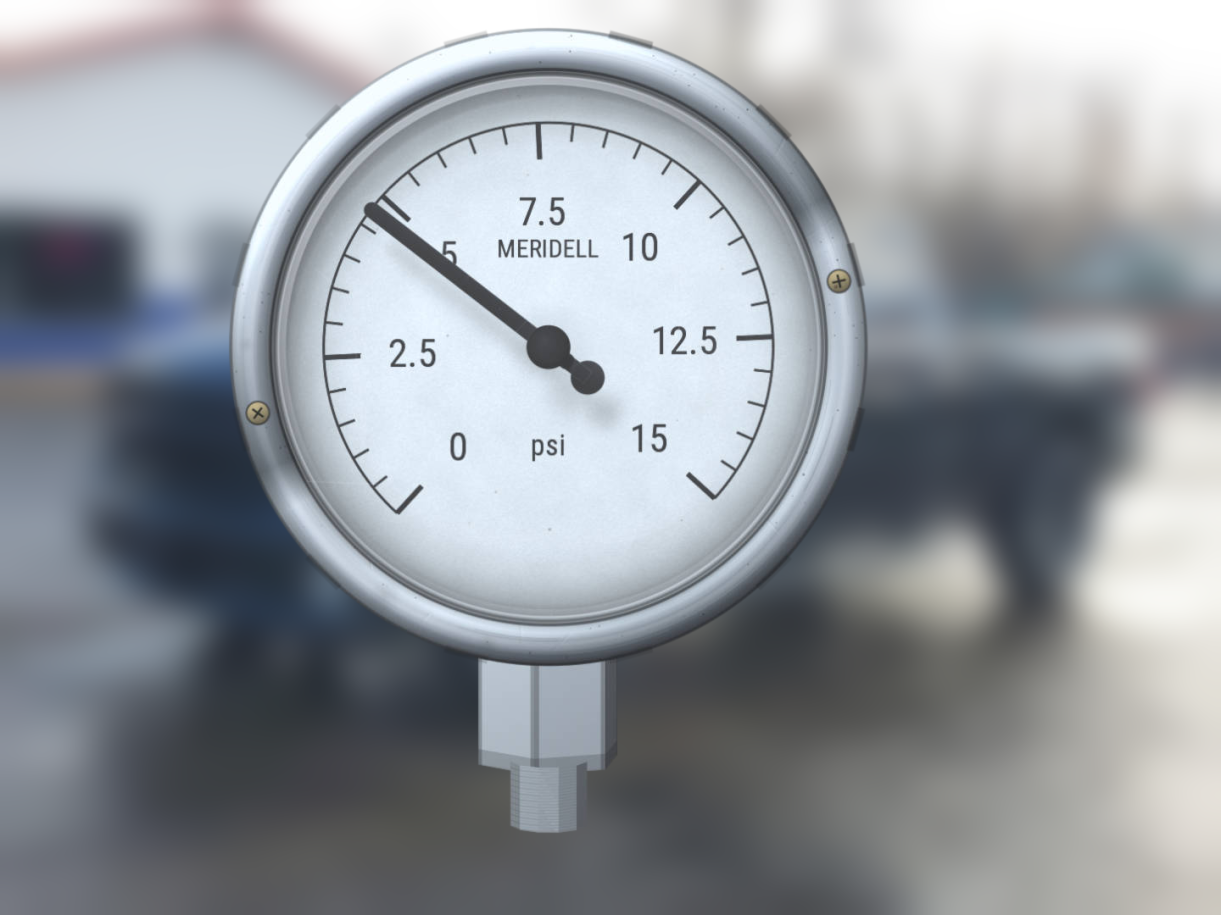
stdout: value=4.75 unit=psi
